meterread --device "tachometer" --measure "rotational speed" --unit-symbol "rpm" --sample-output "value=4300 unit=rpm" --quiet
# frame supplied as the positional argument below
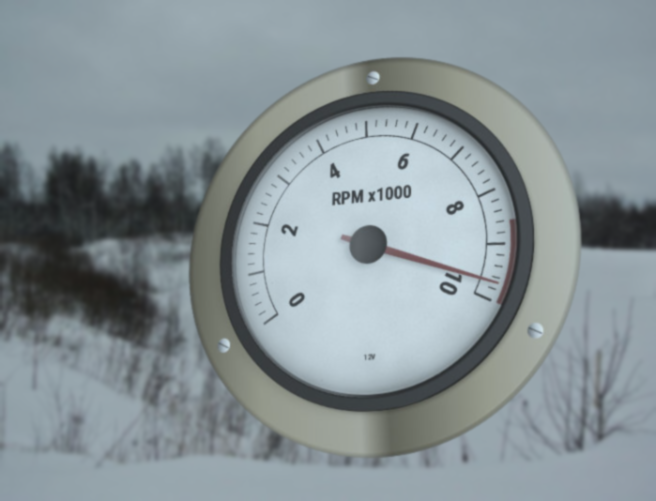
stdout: value=9700 unit=rpm
